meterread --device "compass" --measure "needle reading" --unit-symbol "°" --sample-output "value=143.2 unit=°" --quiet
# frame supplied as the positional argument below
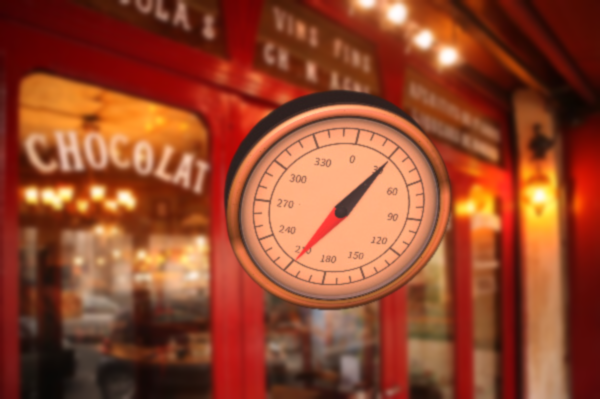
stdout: value=210 unit=°
